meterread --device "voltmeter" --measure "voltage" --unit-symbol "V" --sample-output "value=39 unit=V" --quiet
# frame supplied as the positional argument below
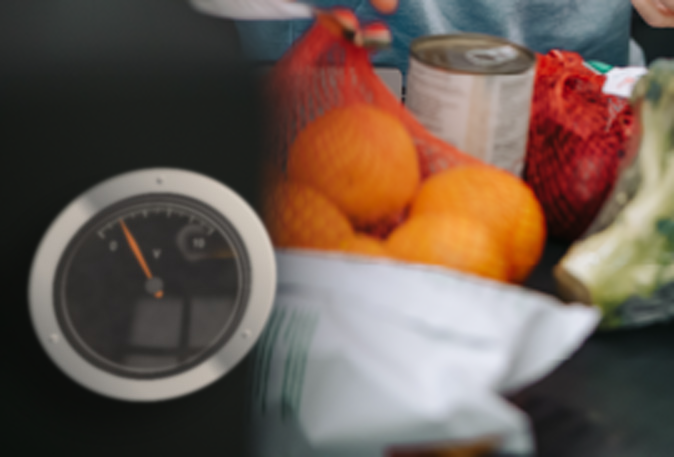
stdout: value=2 unit=V
